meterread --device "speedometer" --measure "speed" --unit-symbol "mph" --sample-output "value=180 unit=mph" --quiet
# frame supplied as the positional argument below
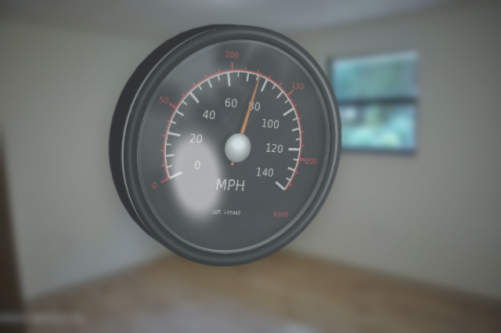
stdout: value=75 unit=mph
